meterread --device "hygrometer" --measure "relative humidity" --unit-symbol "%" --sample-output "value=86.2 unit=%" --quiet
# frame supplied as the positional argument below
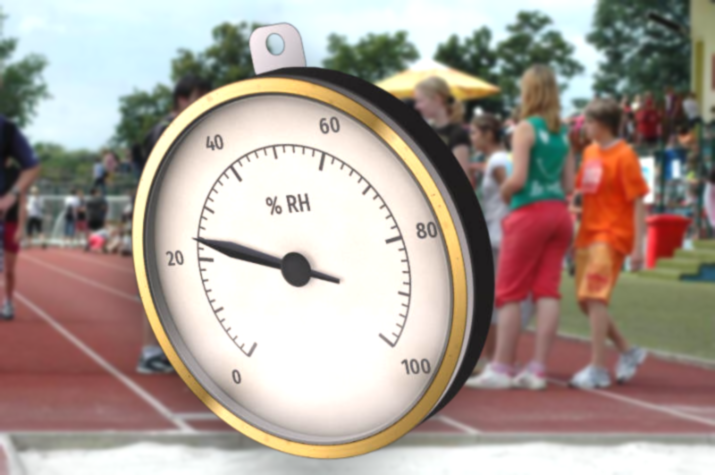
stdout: value=24 unit=%
